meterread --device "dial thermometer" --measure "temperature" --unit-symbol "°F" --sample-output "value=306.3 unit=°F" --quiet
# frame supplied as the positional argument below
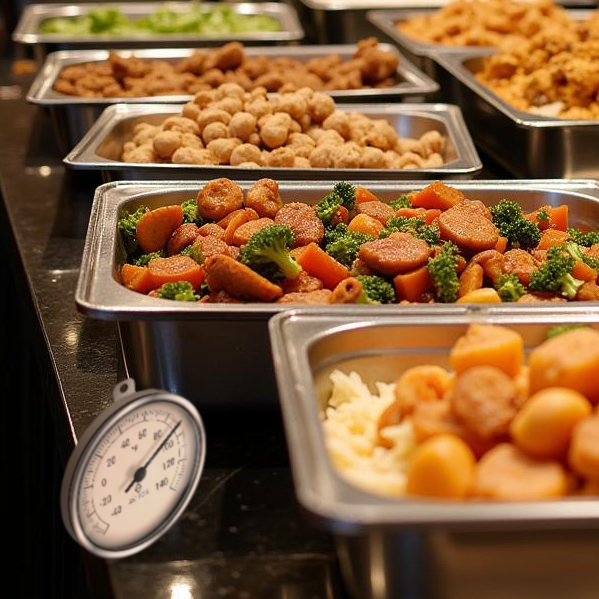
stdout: value=90 unit=°F
